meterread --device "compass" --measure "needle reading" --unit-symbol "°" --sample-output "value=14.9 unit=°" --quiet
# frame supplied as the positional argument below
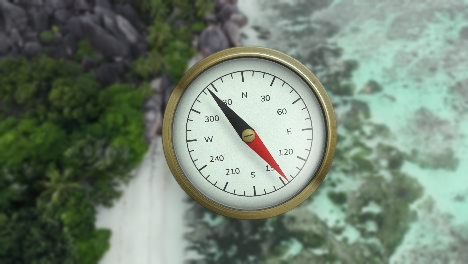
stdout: value=145 unit=°
